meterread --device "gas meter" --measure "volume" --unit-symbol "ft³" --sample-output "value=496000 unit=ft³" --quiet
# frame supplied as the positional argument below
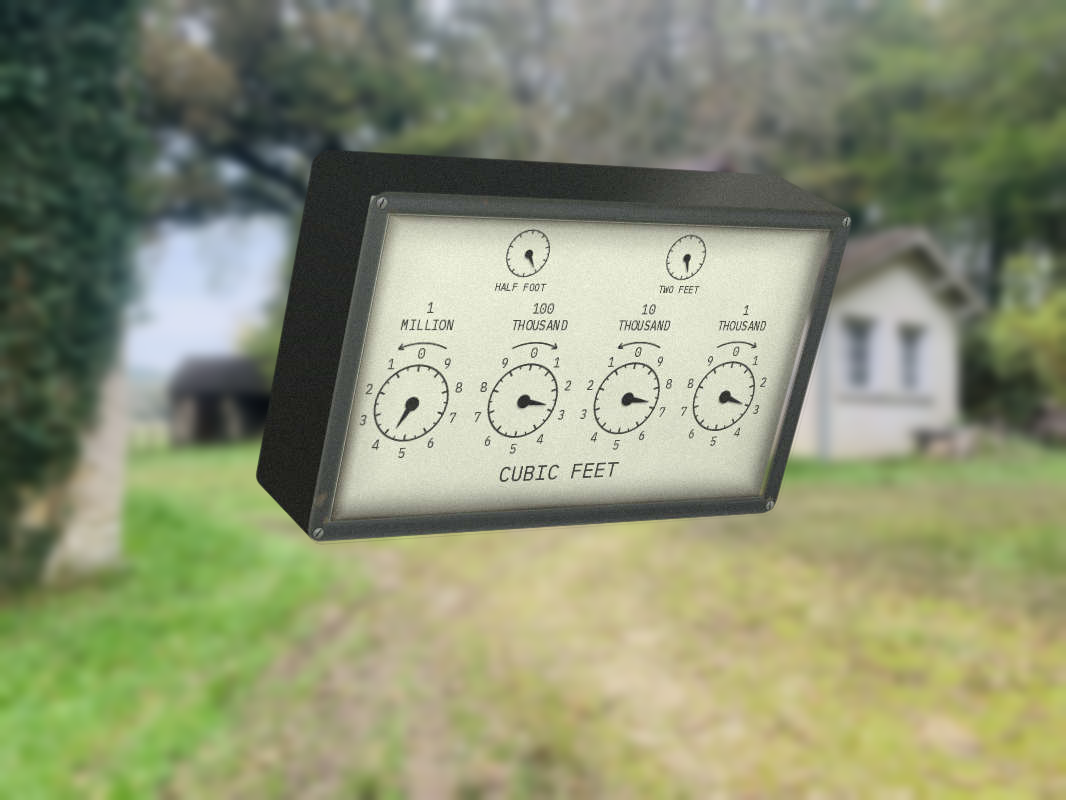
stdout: value=427300 unit=ft³
